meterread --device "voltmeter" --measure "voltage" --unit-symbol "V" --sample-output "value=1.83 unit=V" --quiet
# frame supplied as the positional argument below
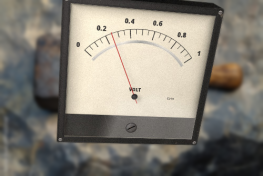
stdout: value=0.25 unit=V
